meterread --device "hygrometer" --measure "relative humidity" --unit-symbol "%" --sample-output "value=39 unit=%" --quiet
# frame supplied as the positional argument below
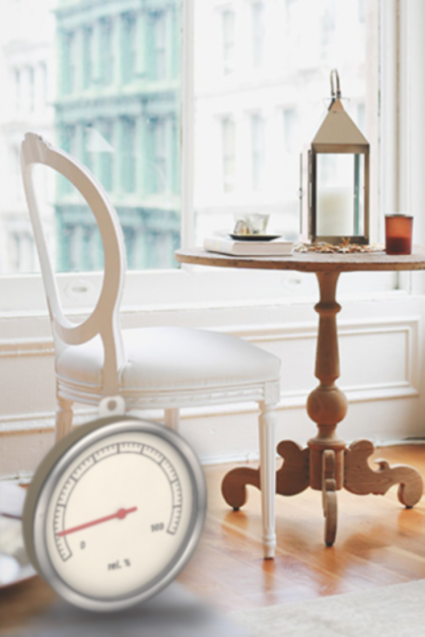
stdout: value=10 unit=%
